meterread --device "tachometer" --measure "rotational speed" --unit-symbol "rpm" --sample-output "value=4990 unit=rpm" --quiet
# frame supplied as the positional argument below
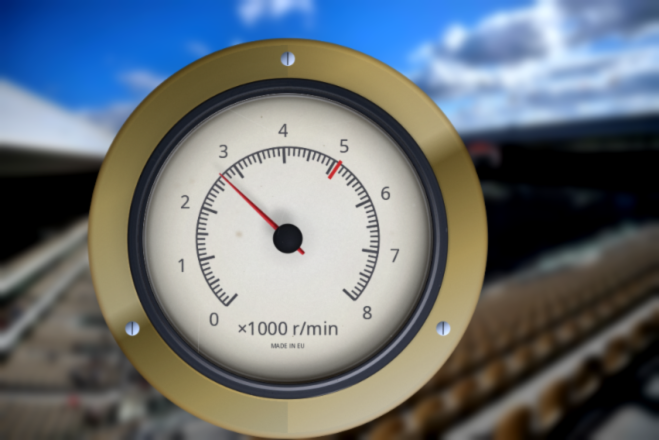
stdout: value=2700 unit=rpm
